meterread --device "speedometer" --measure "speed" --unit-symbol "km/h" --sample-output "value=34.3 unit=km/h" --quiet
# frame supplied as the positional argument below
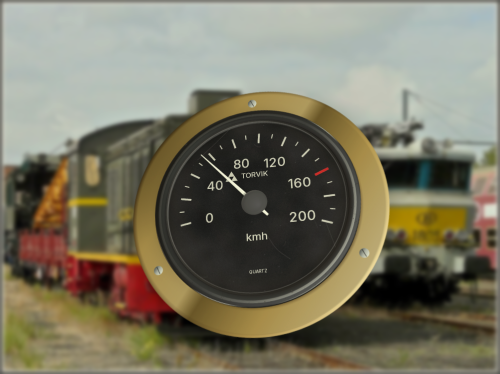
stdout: value=55 unit=km/h
